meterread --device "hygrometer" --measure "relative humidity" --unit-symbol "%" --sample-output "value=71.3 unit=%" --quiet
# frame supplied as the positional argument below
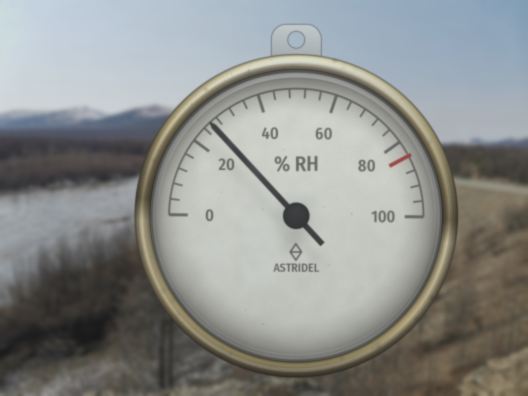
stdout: value=26 unit=%
